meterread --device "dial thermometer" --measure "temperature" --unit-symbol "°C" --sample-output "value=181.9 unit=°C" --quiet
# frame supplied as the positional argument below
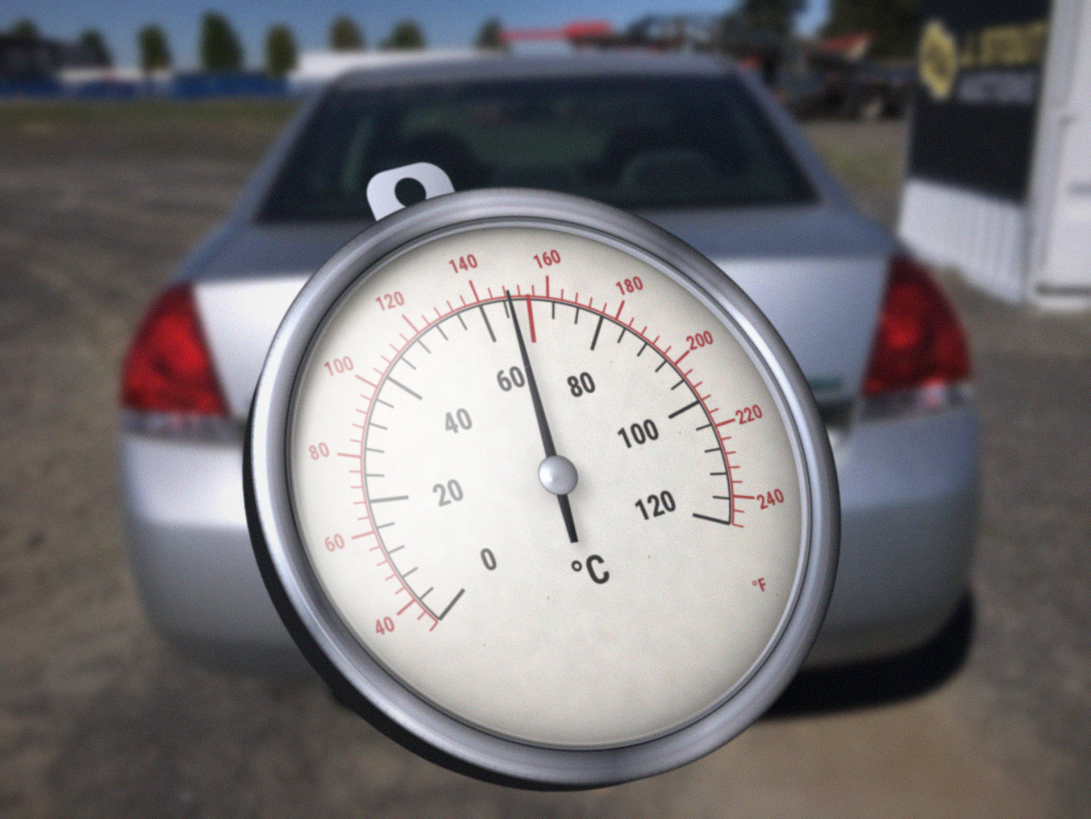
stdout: value=64 unit=°C
